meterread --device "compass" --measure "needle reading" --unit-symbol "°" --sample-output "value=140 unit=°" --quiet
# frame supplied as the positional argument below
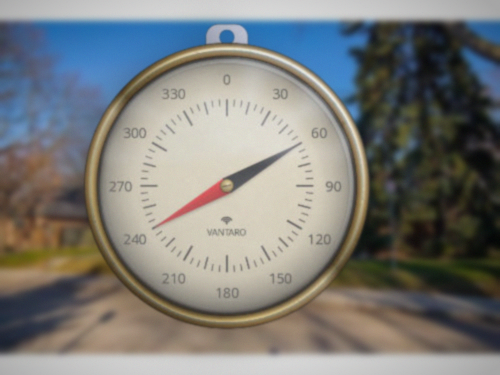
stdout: value=240 unit=°
